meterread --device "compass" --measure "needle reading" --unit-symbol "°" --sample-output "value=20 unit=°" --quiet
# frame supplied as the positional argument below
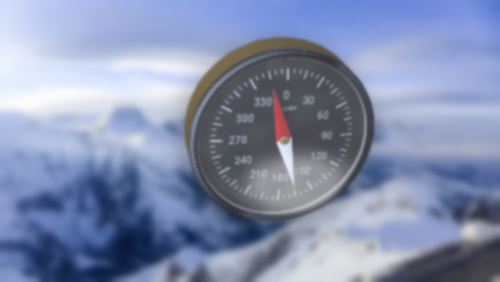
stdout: value=345 unit=°
